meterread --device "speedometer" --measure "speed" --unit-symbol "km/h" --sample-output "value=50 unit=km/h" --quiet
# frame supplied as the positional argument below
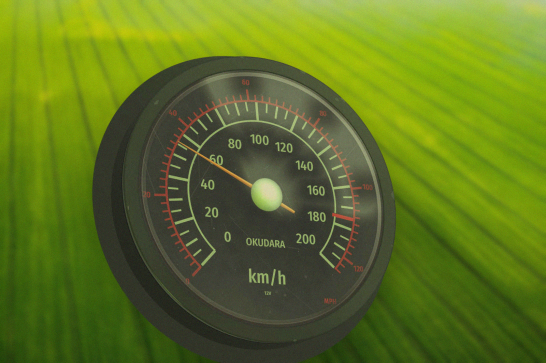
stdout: value=55 unit=km/h
